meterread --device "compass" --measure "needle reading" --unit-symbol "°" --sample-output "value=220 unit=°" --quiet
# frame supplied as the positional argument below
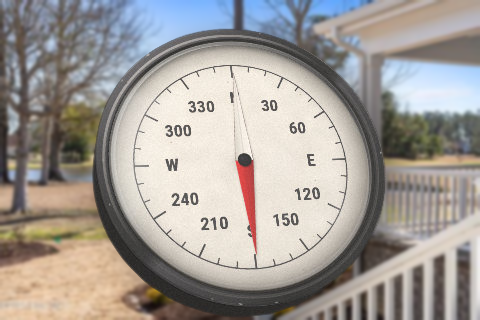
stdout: value=180 unit=°
